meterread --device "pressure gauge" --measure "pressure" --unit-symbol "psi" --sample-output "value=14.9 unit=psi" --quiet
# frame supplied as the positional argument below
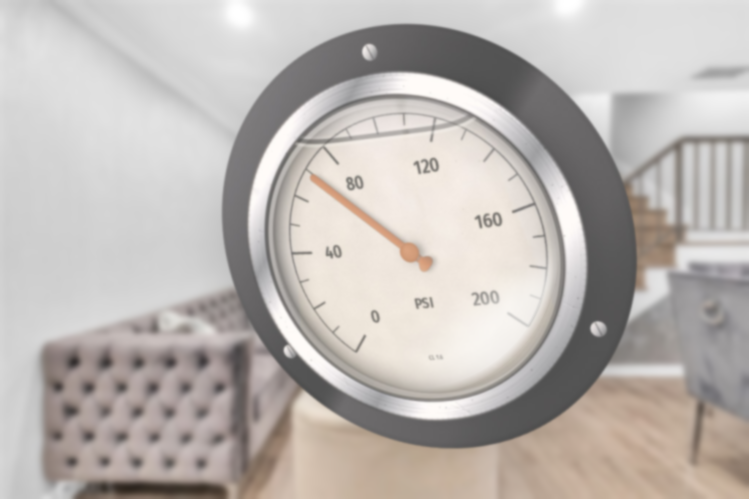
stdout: value=70 unit=psi
